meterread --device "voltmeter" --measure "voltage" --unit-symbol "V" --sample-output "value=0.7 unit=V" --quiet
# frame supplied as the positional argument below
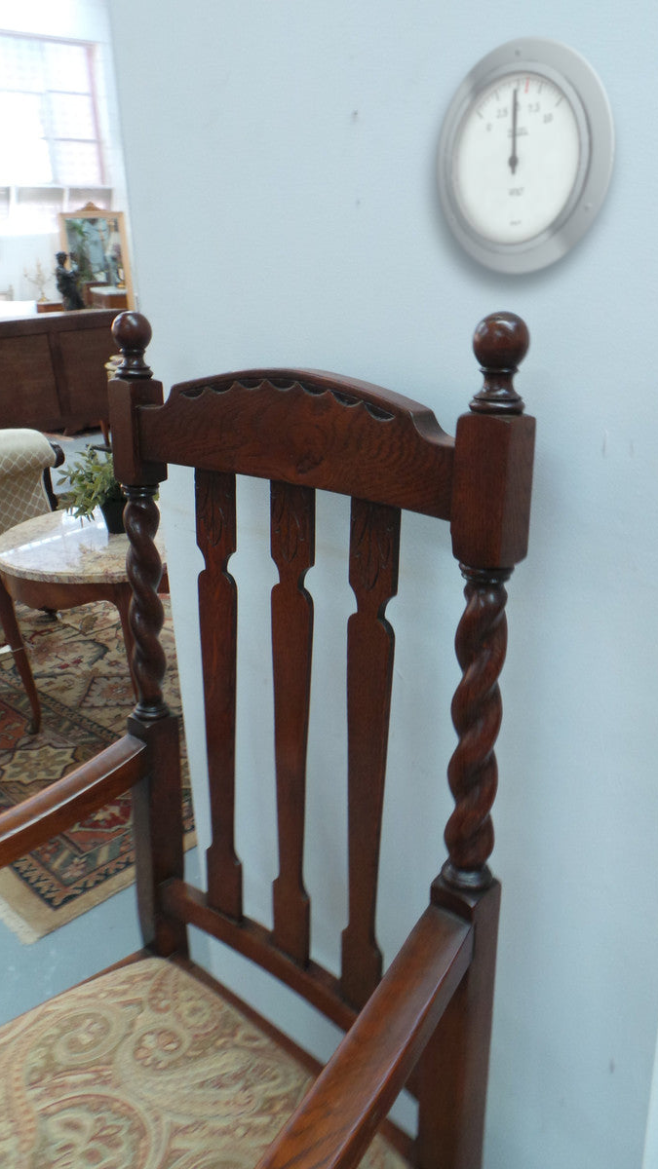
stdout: value=5 unit=V
